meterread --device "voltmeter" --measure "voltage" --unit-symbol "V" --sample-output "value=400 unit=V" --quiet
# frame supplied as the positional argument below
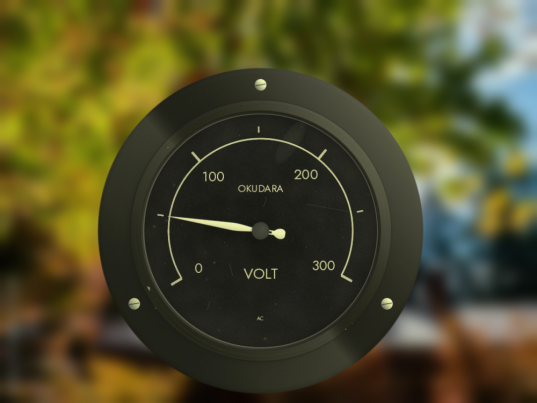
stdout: value=50 unit=V
